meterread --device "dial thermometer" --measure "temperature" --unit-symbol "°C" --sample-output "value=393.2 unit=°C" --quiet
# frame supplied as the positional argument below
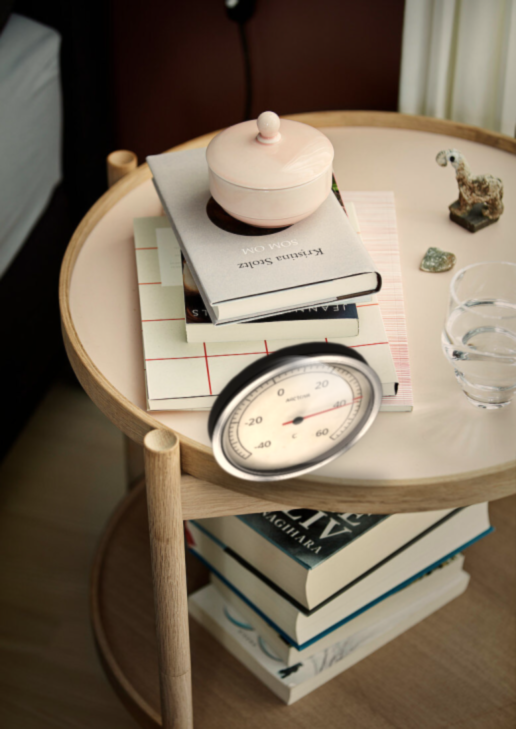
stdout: value=40 unit=°C
